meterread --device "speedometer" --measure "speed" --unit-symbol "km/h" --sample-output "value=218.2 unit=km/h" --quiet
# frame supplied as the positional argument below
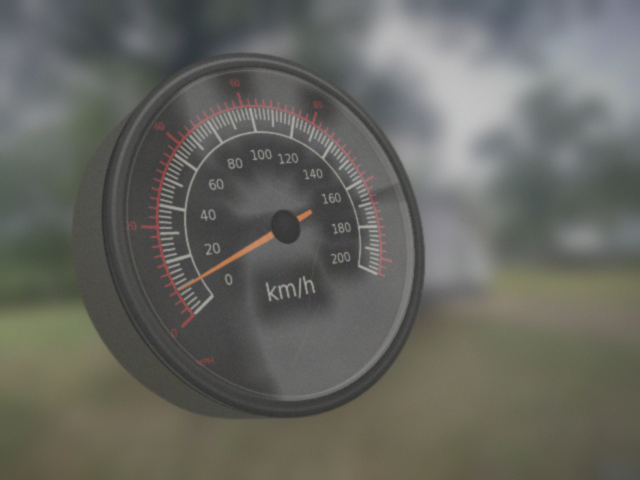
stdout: value=10 unit=km/h
